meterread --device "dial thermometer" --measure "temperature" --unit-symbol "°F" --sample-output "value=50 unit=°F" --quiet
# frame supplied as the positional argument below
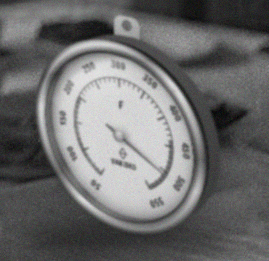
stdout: value=500 unit=°F
